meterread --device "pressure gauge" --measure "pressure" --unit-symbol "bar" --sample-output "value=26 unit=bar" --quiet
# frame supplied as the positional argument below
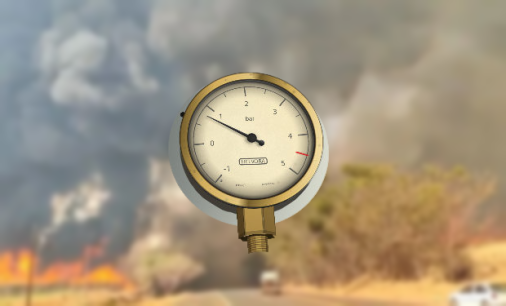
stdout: value=0.75 unit=bar
